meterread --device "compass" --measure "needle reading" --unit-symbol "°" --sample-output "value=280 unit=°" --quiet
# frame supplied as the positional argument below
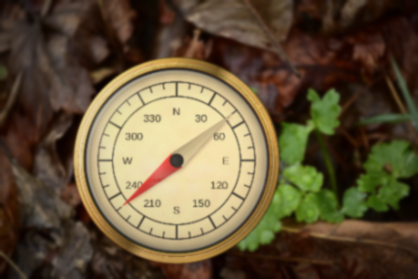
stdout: value=230 unit=°
